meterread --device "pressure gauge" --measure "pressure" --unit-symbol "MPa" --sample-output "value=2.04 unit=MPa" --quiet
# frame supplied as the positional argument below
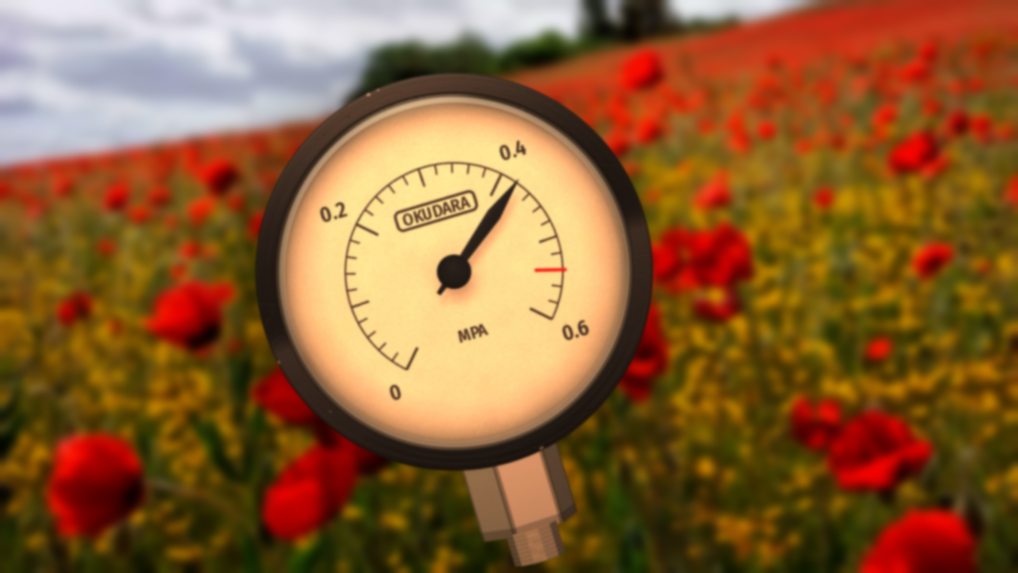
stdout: value=0.42 unit=MPa
